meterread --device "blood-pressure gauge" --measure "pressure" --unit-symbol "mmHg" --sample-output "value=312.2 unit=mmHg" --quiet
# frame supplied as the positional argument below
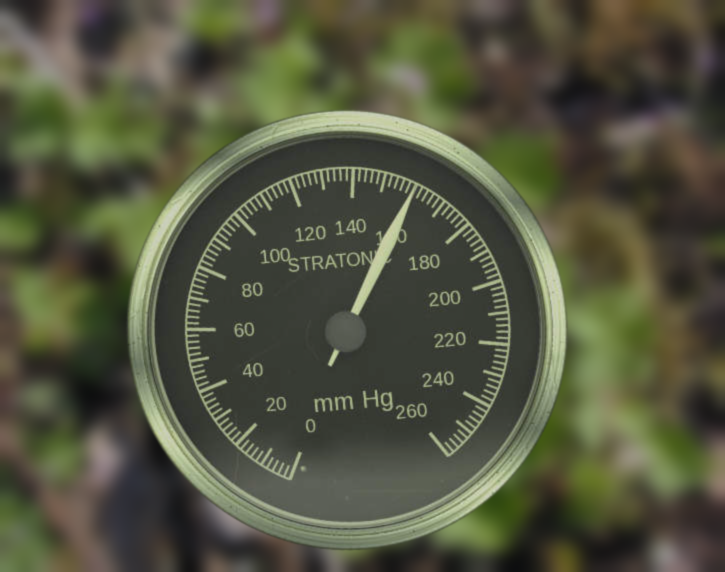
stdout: value=160 unit=mmHg
